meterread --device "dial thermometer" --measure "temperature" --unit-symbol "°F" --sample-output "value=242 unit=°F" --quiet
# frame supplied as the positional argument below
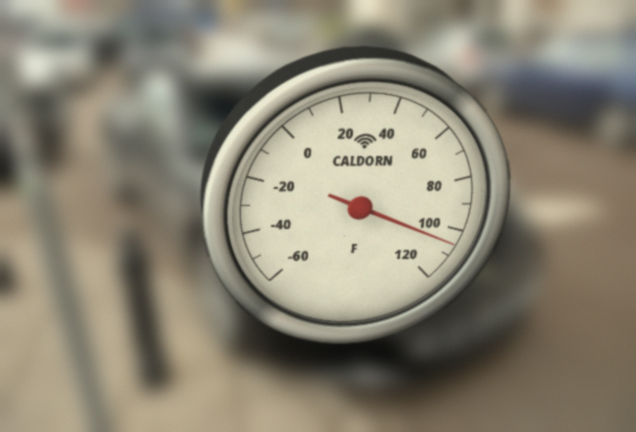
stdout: value=105 unit=°F
